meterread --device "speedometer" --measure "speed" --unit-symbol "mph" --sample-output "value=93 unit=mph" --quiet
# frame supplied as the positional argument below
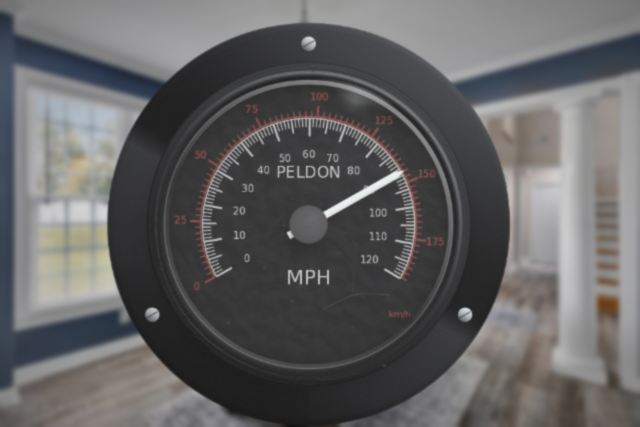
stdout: value=90 unit=mph
